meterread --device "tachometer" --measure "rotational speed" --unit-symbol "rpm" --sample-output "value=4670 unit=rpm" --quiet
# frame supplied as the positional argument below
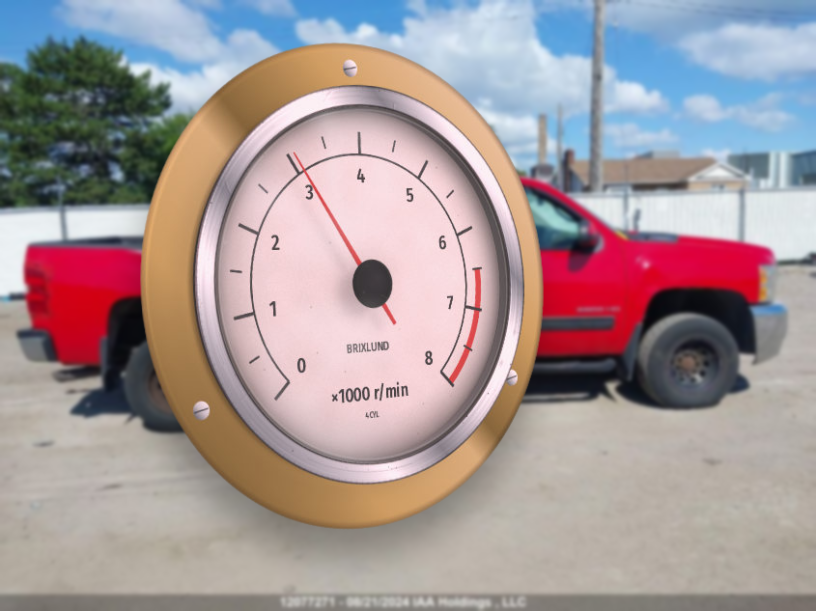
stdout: value=3000 unit=rpm
